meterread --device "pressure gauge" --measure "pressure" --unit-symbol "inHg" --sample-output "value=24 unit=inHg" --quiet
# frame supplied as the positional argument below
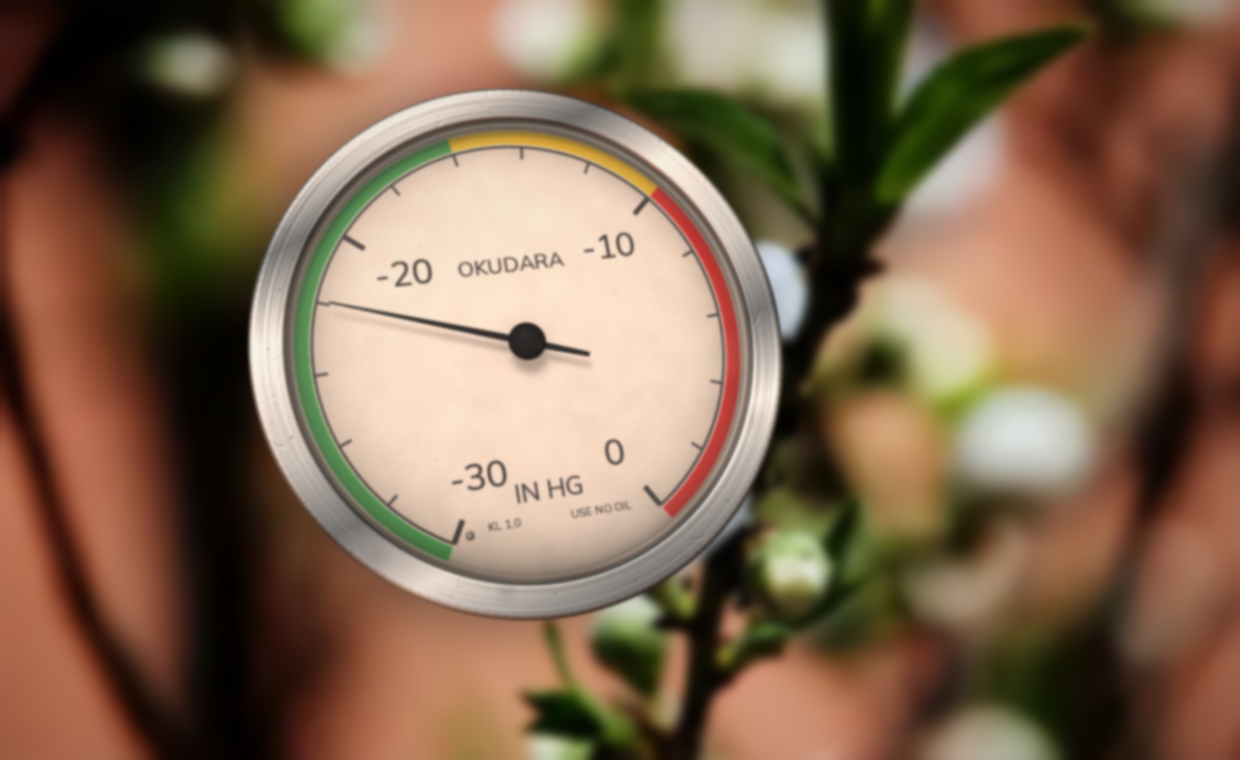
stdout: value=-22 unit=inHg
